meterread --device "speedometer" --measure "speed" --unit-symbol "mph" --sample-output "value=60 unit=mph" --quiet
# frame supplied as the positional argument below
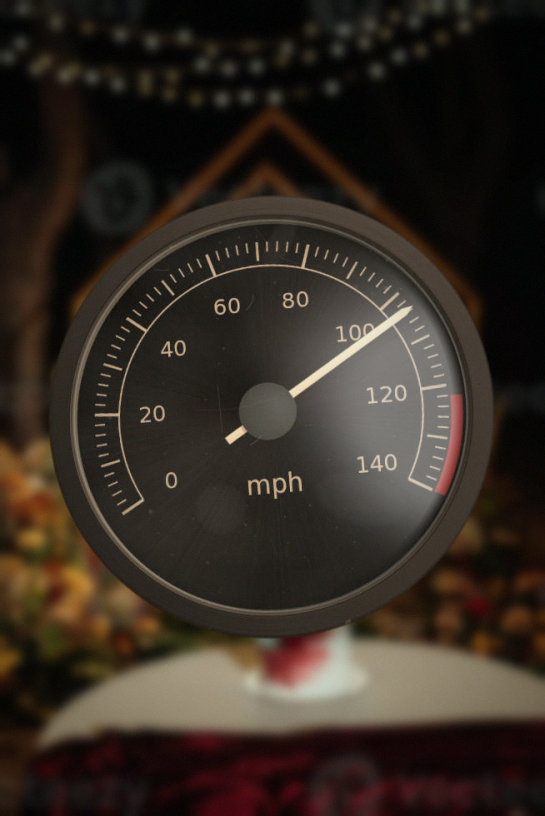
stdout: value=104 unit=mph
